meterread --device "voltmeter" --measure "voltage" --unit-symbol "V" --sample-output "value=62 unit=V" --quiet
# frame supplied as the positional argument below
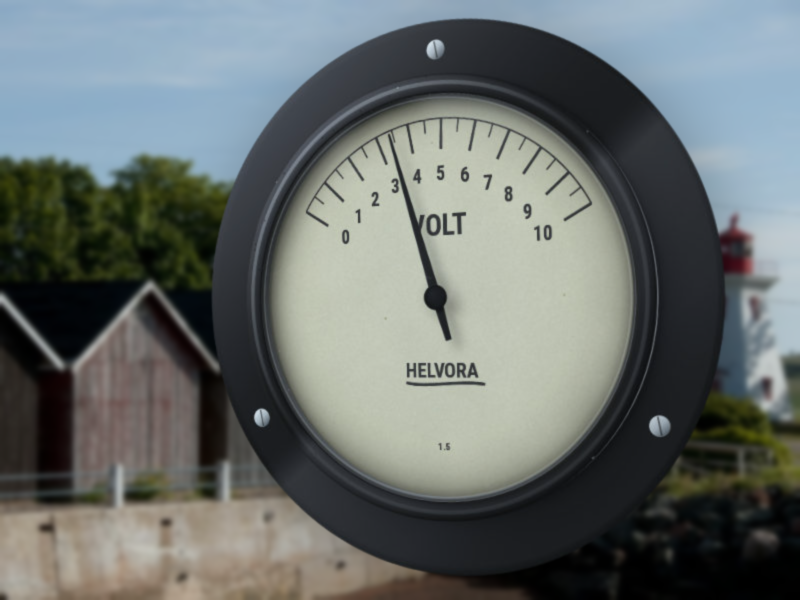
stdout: value=3.5 unit=V
